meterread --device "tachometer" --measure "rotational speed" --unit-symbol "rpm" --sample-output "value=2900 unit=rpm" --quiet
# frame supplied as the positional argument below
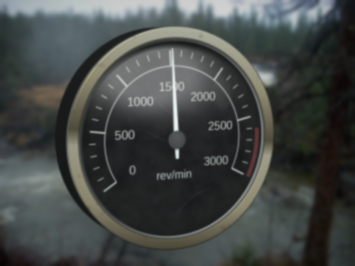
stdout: value=1500 unit=rpm
